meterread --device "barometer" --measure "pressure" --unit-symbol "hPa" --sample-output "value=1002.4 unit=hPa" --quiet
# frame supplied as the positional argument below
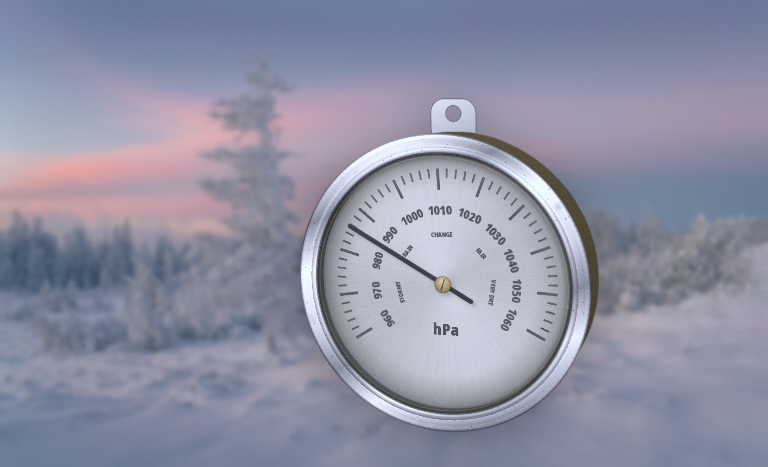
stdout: value=986 unit=hPa
